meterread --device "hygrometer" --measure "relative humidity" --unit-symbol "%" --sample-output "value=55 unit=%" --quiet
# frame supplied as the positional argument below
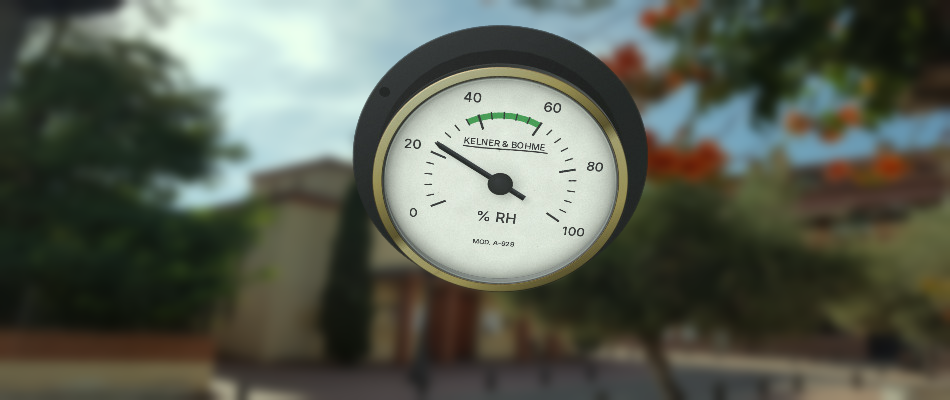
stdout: value=24 unit=%
